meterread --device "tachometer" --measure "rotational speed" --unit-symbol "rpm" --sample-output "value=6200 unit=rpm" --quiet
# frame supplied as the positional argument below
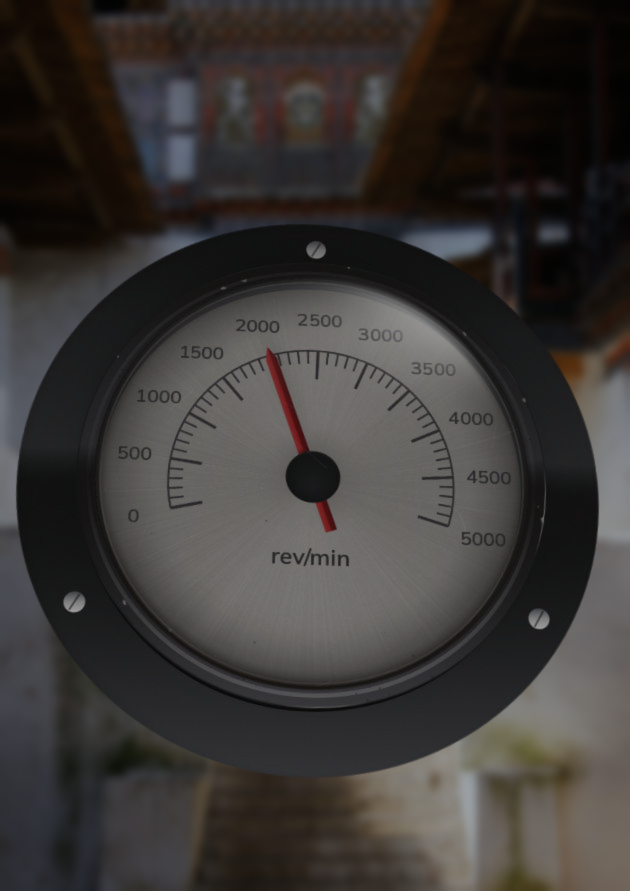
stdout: value=2000 unit=rpm
